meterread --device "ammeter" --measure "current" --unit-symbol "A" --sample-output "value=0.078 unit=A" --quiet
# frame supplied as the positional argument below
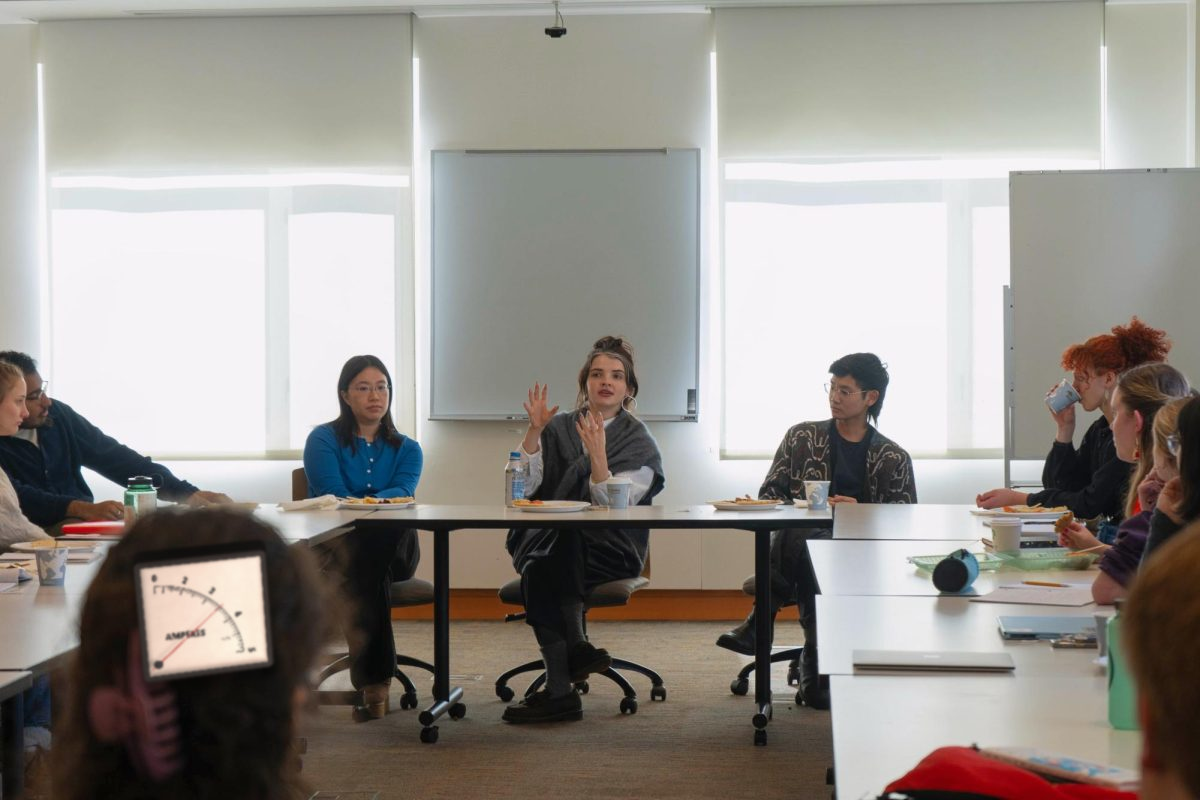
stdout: value=3.5 unit=A
